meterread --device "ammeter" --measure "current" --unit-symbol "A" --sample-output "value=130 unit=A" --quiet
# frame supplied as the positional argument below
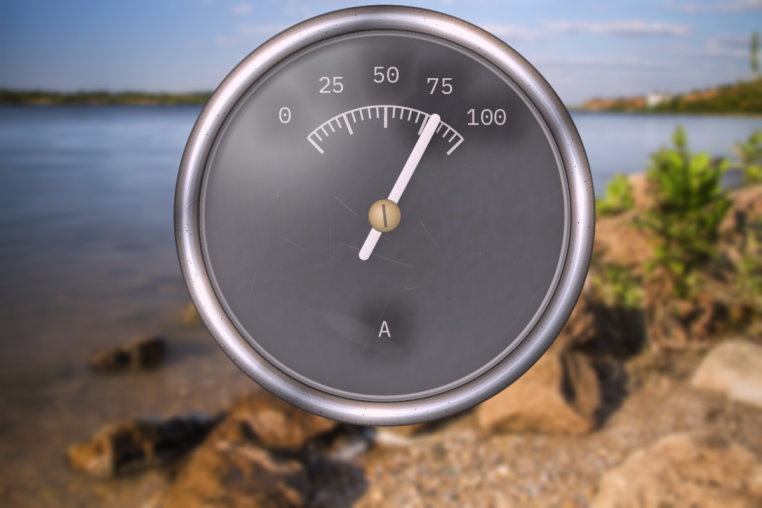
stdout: value=80 unit=A
